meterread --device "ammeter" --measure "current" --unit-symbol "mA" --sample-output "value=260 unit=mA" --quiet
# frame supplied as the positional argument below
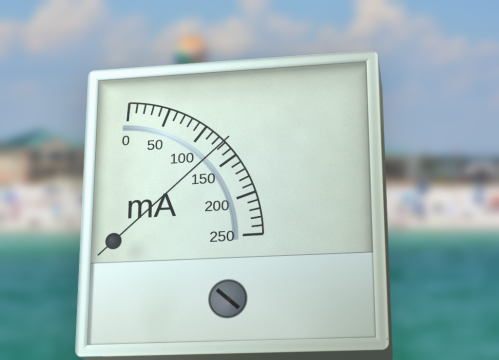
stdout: value=130 unit=mA
